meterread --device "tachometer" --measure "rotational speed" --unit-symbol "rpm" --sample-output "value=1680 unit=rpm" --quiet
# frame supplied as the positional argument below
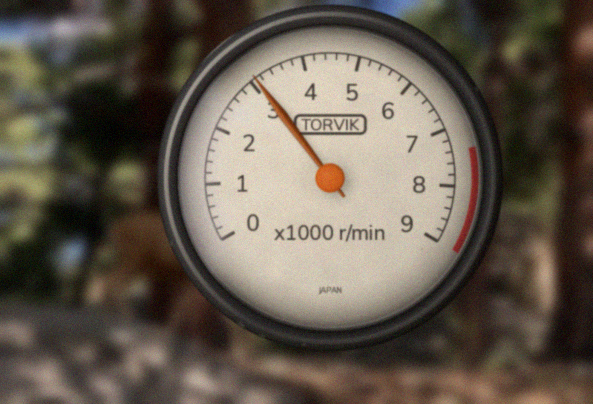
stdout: value=3100 unit=rpm
